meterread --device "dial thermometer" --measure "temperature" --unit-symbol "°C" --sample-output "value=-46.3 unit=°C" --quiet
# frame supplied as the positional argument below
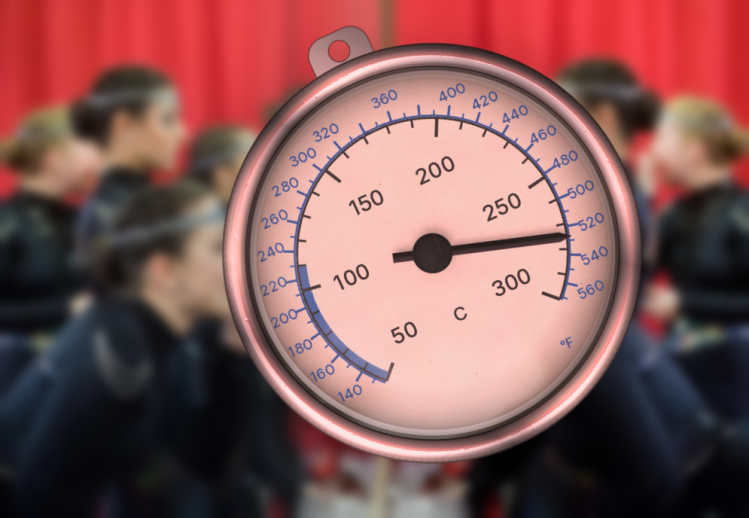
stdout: value=275 unit=°C
